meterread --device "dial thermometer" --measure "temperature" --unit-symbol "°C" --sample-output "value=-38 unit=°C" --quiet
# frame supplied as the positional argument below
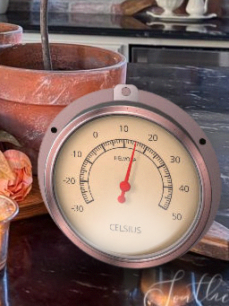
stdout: value=15 unit=°C
